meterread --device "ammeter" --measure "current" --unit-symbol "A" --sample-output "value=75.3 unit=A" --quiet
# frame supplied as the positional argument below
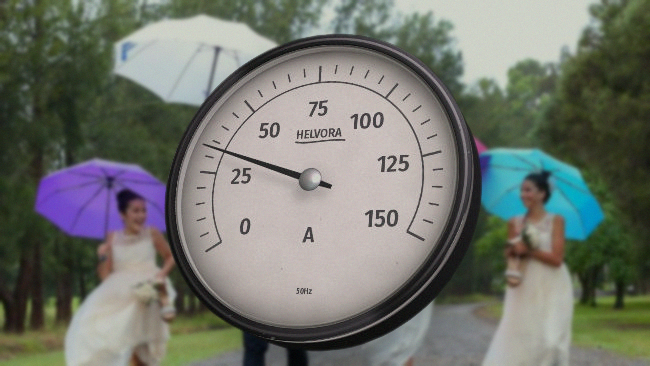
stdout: value=32.5 unit=A
